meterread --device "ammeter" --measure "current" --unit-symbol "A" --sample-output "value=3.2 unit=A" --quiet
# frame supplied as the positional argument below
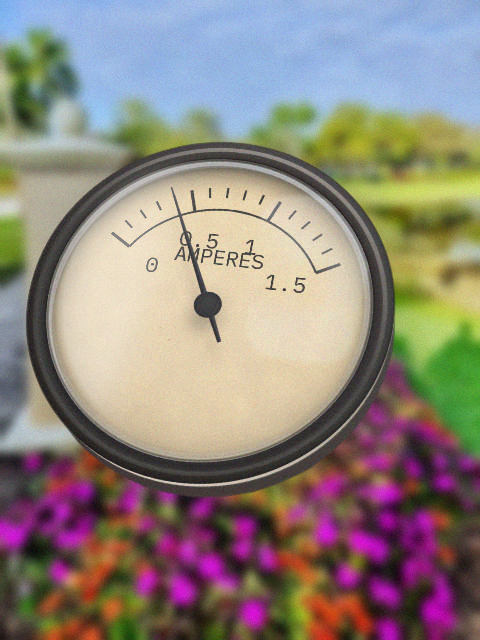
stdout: value=0.4 unit=A
